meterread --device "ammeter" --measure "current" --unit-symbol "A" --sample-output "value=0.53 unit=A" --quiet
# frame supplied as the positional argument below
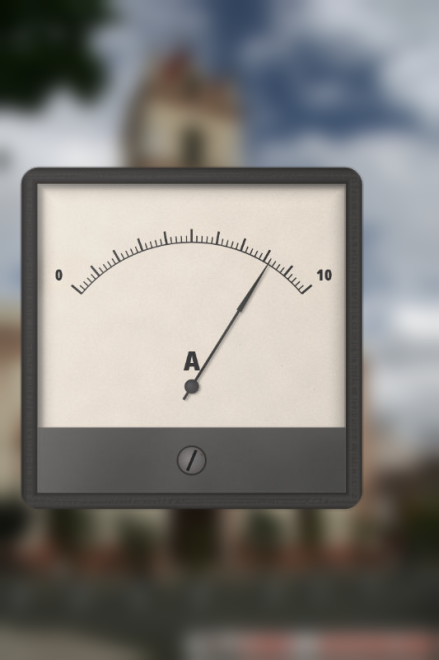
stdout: value=8.2 unit=A
